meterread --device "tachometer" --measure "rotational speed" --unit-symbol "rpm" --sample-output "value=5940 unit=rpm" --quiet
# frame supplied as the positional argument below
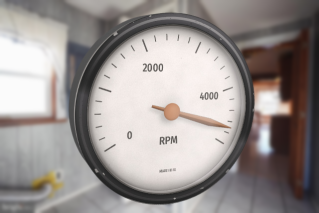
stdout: value=4700 unit=rpm
